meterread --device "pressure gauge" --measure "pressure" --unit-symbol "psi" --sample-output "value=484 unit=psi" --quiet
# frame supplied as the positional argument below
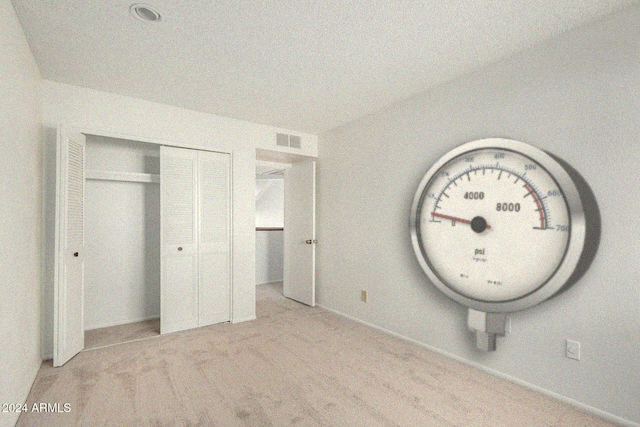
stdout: value=500 unit=psi
